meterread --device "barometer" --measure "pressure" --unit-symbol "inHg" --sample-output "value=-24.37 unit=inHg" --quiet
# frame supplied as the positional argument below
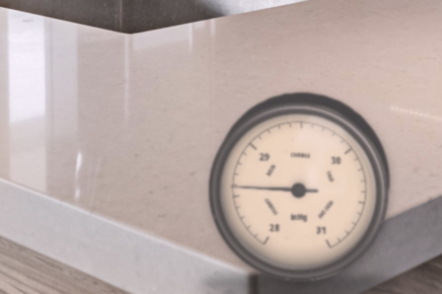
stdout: value=28.6 unit=inHg
